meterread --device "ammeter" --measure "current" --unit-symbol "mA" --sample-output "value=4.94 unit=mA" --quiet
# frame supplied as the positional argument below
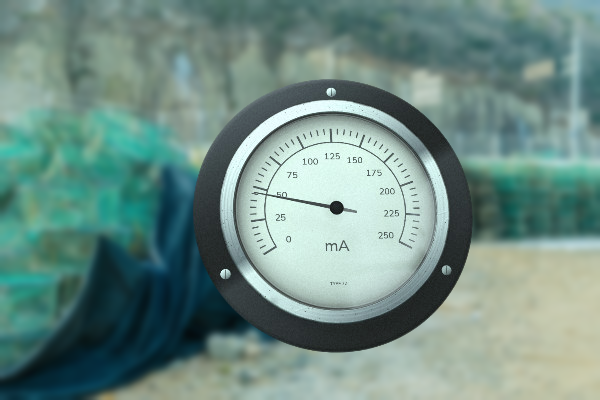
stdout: value=45 unit=mA
